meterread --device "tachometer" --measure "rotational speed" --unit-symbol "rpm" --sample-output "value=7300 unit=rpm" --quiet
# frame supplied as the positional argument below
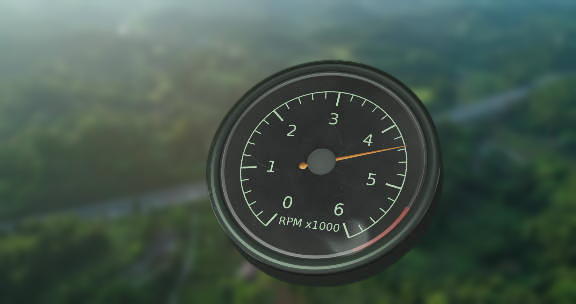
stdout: value=4400 unit=rpm
